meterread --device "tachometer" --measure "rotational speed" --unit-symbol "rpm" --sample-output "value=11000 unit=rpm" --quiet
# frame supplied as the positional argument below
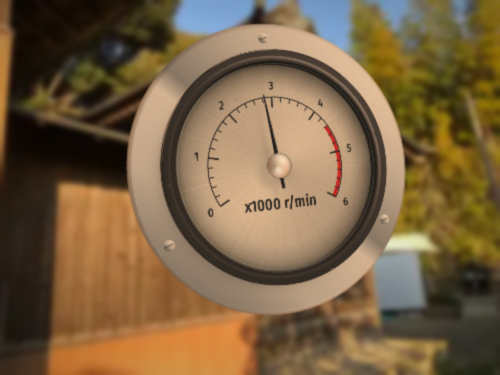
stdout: value=2800 unit=rpm
